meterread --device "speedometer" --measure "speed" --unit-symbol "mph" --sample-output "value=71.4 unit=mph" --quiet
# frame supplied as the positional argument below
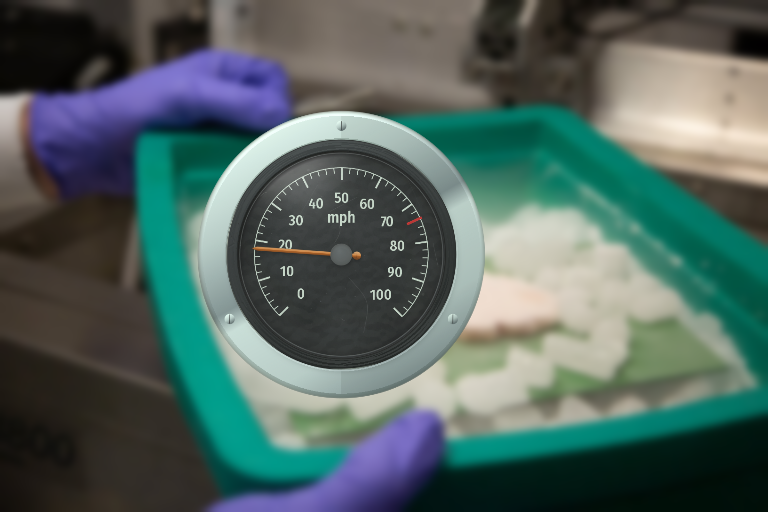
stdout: value=18 unit=mph
